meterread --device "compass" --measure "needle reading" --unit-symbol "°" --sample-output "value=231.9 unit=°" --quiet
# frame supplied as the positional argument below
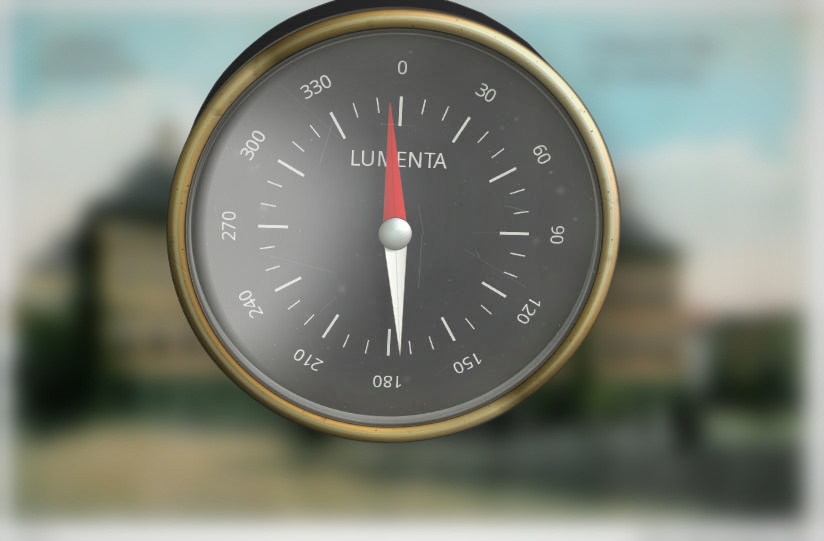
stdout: value=355 unit=°
